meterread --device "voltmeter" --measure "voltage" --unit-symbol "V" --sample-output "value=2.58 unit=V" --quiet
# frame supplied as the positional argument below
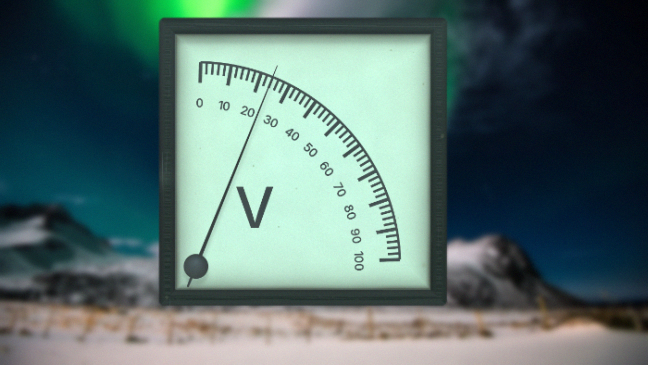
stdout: value=24 unit=V
